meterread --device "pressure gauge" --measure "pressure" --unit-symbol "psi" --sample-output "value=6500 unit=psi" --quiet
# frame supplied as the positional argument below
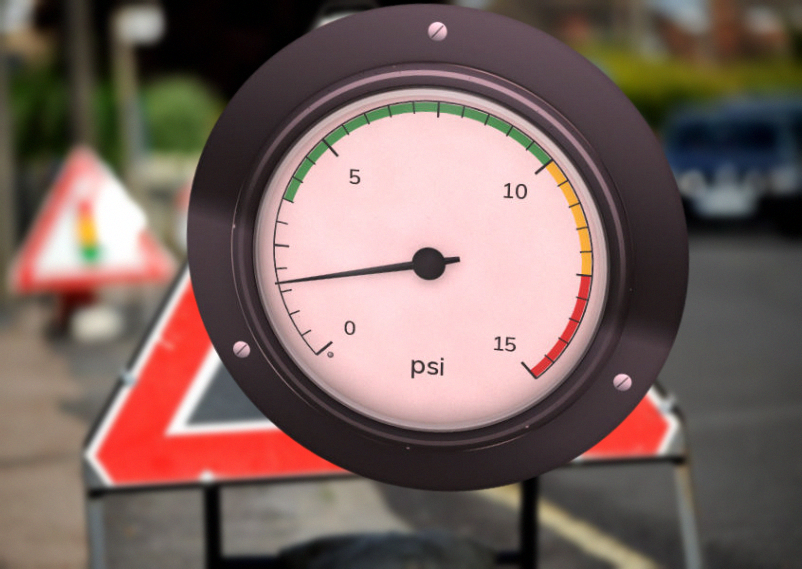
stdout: value=1.75 unit=psi
